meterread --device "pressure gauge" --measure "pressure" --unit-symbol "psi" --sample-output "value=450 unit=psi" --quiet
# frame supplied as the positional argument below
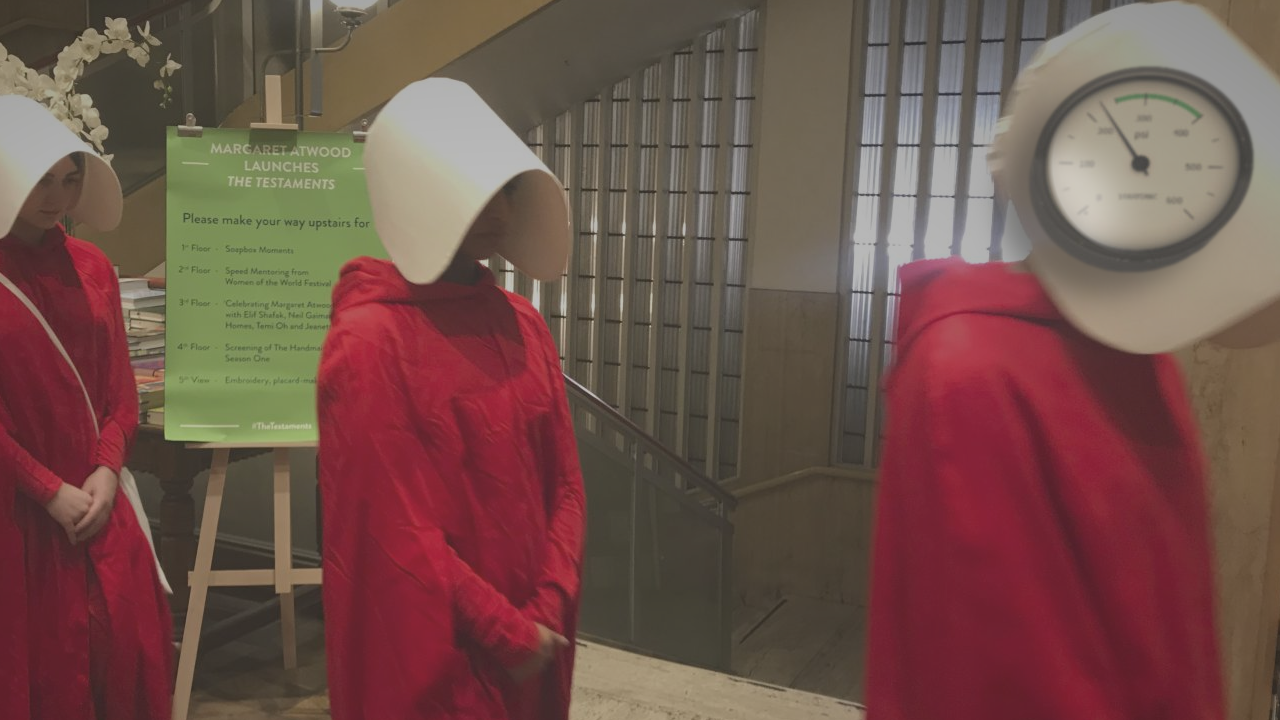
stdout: value=225 unit=psi
